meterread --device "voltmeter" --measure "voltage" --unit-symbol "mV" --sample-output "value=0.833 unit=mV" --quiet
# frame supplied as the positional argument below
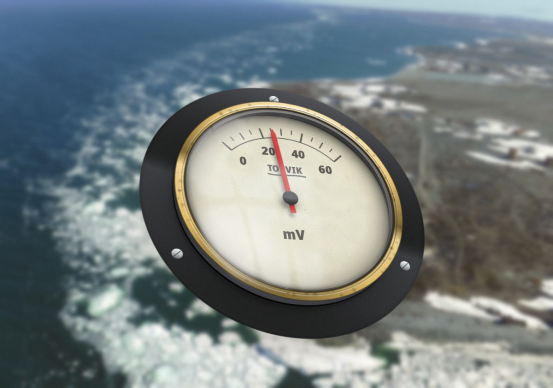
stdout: value=25 unit=mV
